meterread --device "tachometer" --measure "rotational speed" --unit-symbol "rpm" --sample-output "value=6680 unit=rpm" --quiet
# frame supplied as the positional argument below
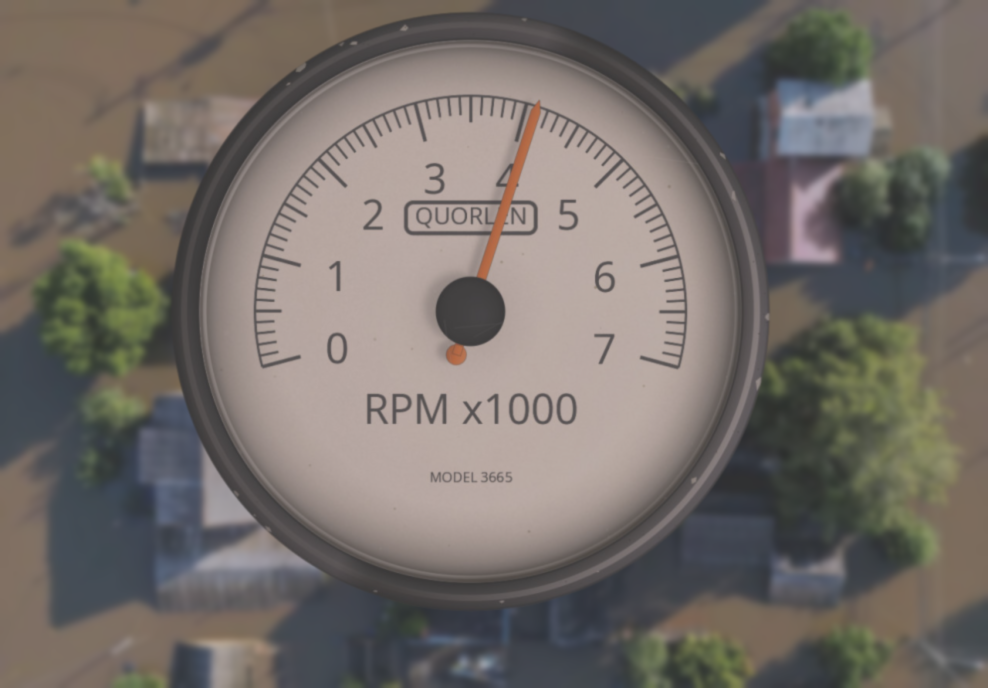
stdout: value=4100 unit=rpm
